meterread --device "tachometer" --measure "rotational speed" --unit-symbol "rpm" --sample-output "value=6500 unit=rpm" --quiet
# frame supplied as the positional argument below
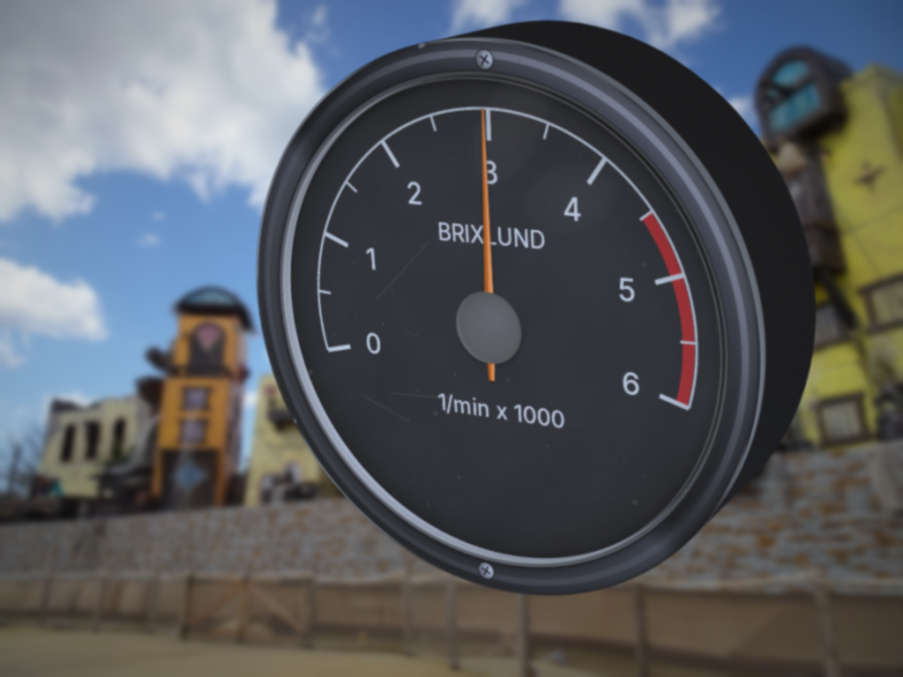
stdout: value=3000 unit=rpm
